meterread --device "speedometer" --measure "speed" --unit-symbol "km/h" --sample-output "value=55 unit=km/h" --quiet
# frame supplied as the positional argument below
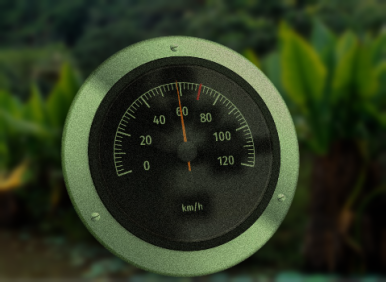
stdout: value=58 unit=km/h
